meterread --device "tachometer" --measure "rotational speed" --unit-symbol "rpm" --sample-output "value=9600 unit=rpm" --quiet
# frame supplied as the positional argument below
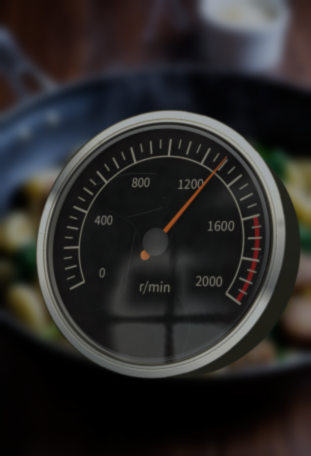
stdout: value=1300 unit=rpm
